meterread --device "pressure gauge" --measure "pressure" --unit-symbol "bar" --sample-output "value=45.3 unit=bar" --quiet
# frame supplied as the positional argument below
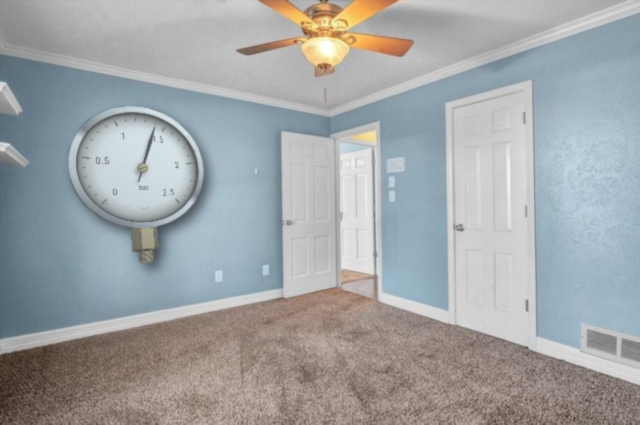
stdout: value=1.4 unit=bar
